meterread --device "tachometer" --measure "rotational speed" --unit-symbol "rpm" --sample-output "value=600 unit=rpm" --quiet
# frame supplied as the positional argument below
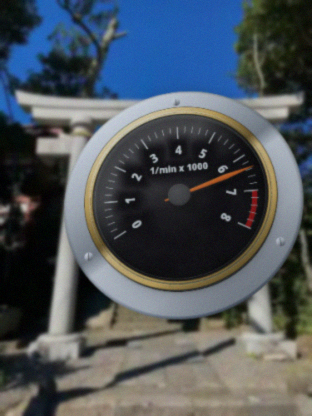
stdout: value=6400 unit=rpm
